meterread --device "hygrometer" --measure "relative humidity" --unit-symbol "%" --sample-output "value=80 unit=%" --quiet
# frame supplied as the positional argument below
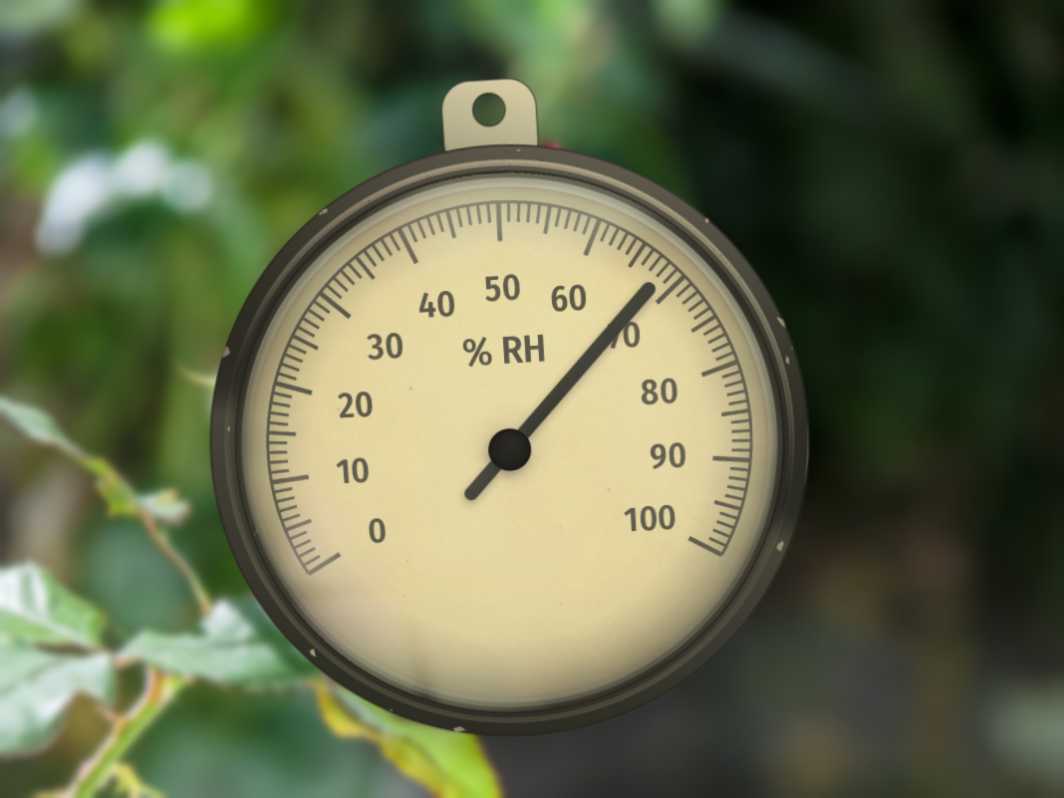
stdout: value=68 unit=%
